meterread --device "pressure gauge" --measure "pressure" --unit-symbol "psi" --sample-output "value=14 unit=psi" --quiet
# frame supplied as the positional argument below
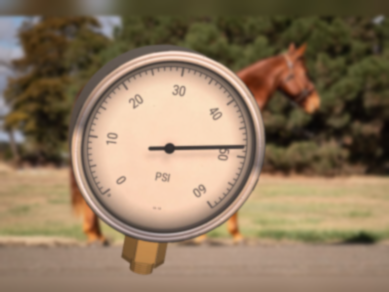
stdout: value=48 unit=psi
